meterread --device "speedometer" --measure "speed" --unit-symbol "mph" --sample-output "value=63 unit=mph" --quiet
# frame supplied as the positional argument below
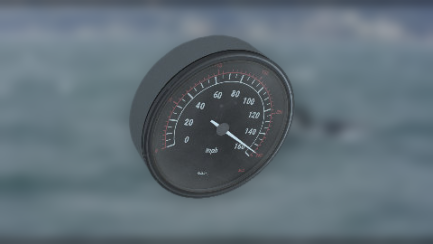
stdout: value=155 unit=mph
